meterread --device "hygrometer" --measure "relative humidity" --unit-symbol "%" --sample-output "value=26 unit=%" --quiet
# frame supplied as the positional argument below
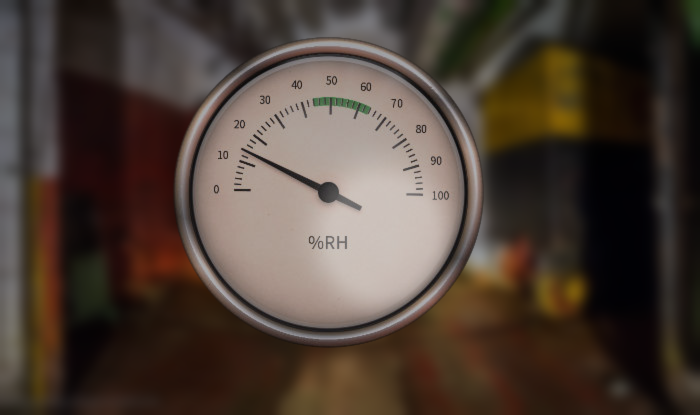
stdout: value=14 unit=%
